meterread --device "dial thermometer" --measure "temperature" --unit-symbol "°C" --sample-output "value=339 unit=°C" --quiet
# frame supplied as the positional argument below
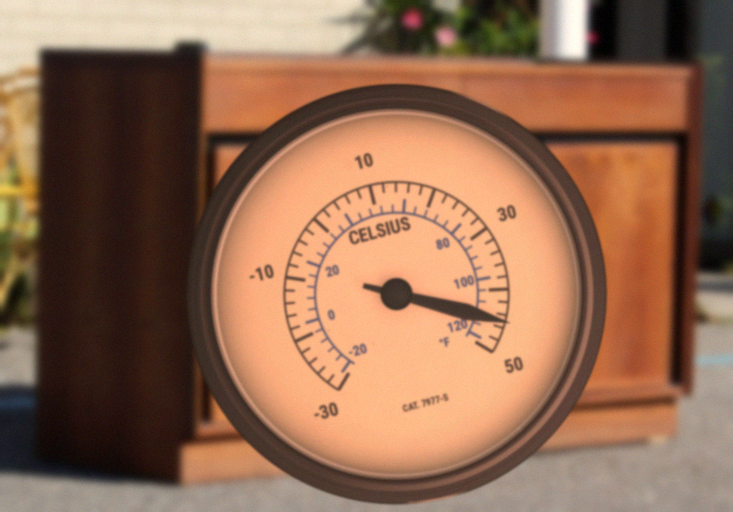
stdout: value=45 unit=°C
